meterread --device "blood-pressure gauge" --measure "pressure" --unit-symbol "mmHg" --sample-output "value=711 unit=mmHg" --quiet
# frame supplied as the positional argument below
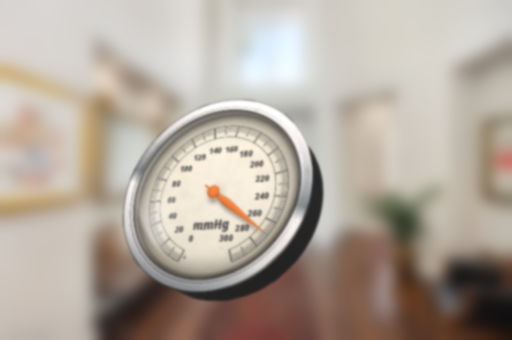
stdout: value=270 unit=mmHg
